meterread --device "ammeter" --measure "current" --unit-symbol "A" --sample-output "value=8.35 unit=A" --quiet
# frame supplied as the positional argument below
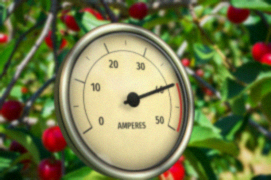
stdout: value=40 unit=A
